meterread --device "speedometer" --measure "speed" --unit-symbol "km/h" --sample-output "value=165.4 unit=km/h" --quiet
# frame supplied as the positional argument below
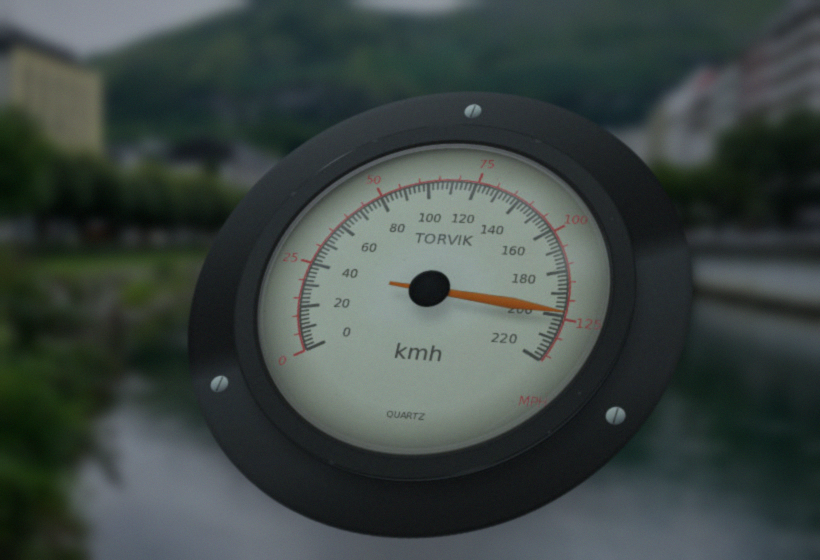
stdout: value=200 unit=km/h
